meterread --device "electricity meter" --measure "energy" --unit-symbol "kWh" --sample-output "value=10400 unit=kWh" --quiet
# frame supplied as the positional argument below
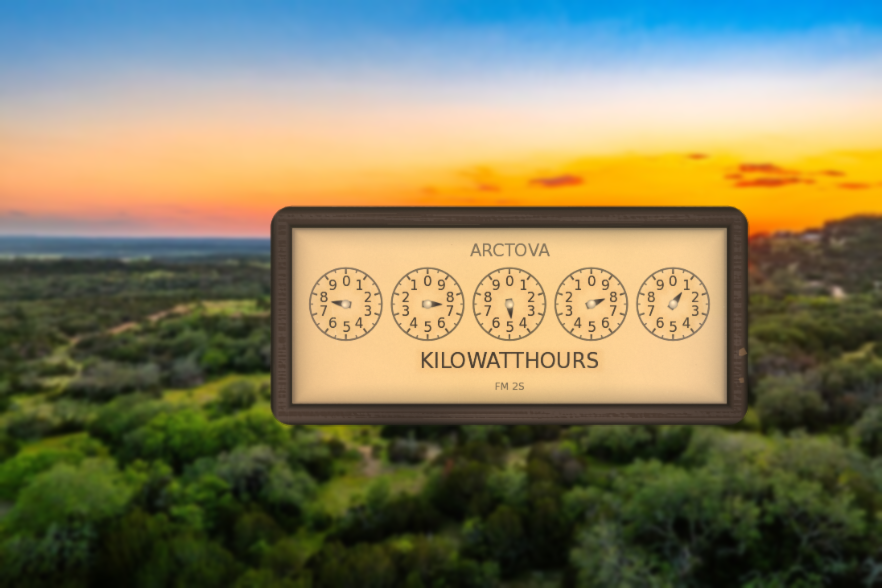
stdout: value=77481 unit=kWh
